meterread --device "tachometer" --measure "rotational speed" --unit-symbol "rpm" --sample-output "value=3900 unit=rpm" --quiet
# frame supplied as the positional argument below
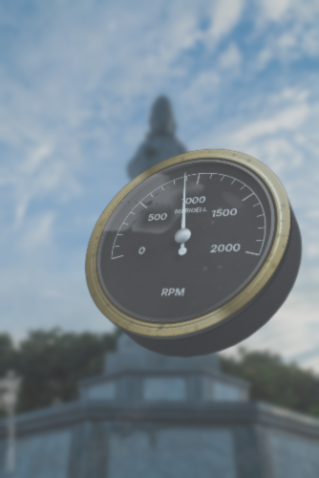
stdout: value=900 unit=rpm
